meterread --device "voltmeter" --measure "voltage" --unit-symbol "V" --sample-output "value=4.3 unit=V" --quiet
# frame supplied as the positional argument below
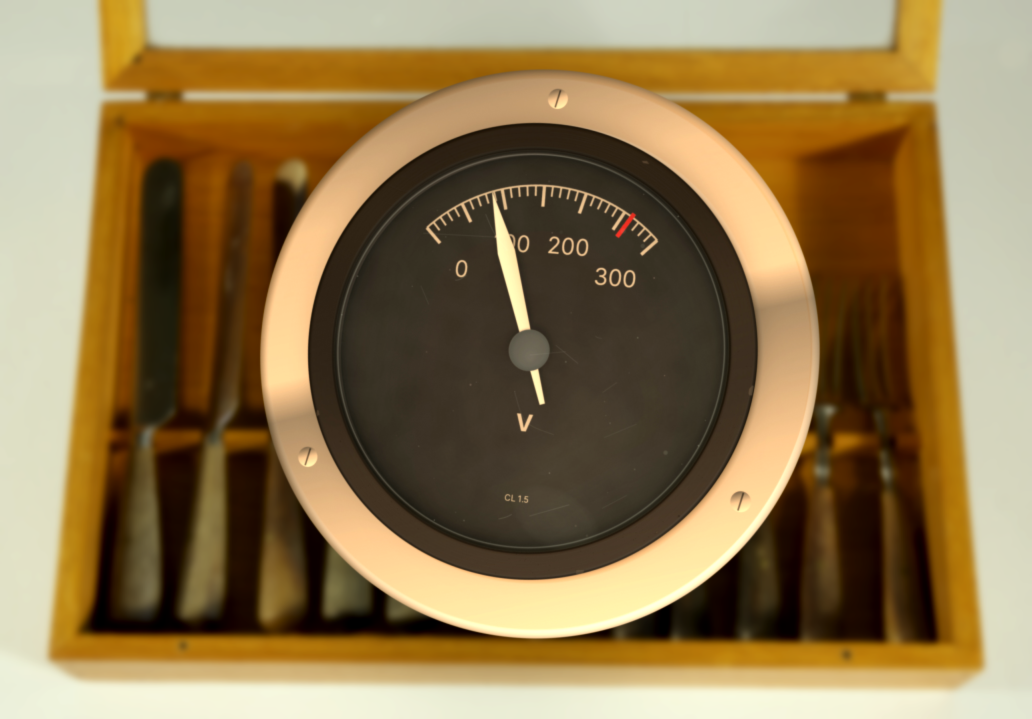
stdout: value=90 unit=V
